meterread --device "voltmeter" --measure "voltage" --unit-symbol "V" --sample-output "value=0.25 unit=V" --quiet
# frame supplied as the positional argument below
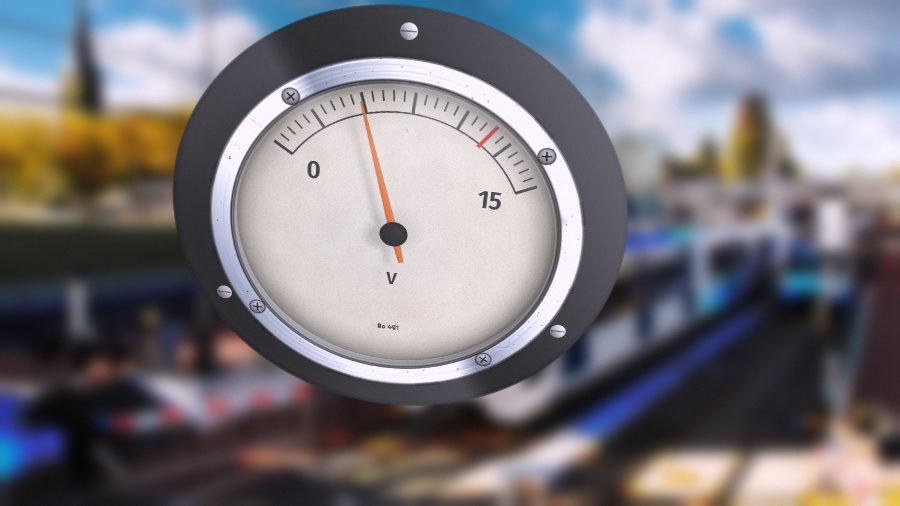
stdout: value=5 unit=V
